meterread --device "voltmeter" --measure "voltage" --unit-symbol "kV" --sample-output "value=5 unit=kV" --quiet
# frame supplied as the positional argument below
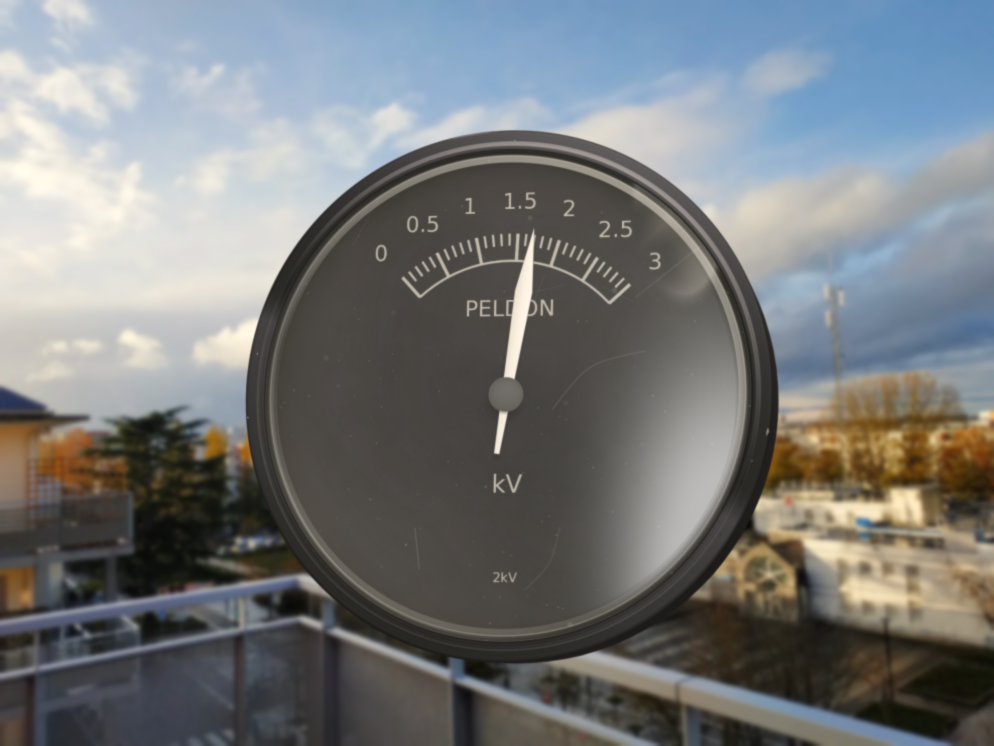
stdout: value=1.7 unit=kV
